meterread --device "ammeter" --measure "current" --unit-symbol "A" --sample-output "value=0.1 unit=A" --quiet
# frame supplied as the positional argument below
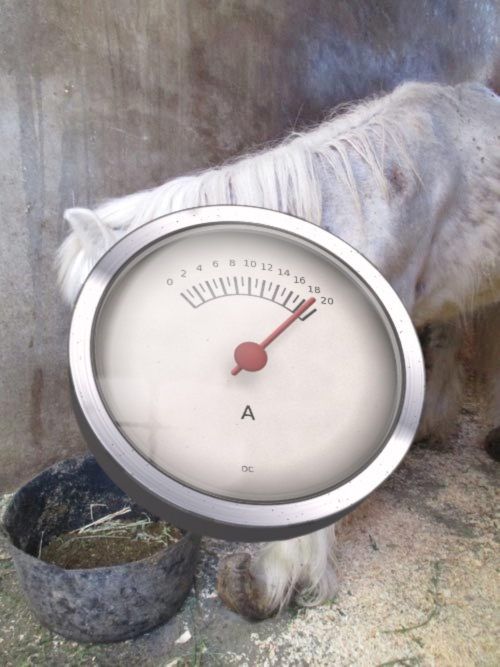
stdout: value=19 unit=A
